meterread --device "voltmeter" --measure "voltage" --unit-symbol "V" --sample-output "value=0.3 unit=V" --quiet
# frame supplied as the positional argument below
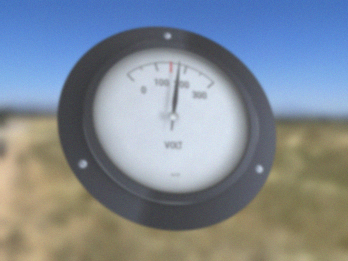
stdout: value=175 unit=V
